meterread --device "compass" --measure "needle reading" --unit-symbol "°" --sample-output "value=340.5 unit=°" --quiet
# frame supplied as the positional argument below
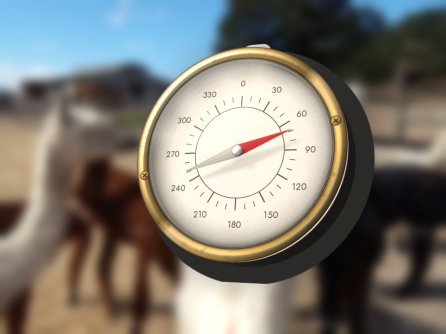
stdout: value=70 unit=°
